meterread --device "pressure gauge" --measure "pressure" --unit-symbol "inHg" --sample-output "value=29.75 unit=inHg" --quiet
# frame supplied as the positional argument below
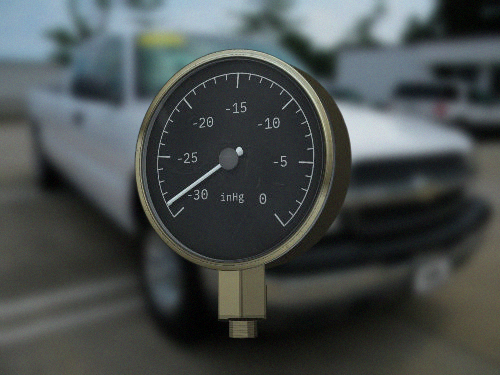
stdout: value=-29 unit=inHg
